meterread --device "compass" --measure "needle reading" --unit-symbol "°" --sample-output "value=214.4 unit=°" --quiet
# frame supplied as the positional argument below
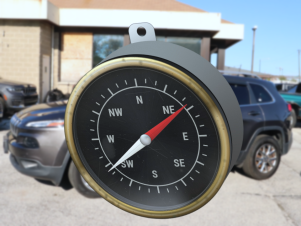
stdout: value=55 unit=°
